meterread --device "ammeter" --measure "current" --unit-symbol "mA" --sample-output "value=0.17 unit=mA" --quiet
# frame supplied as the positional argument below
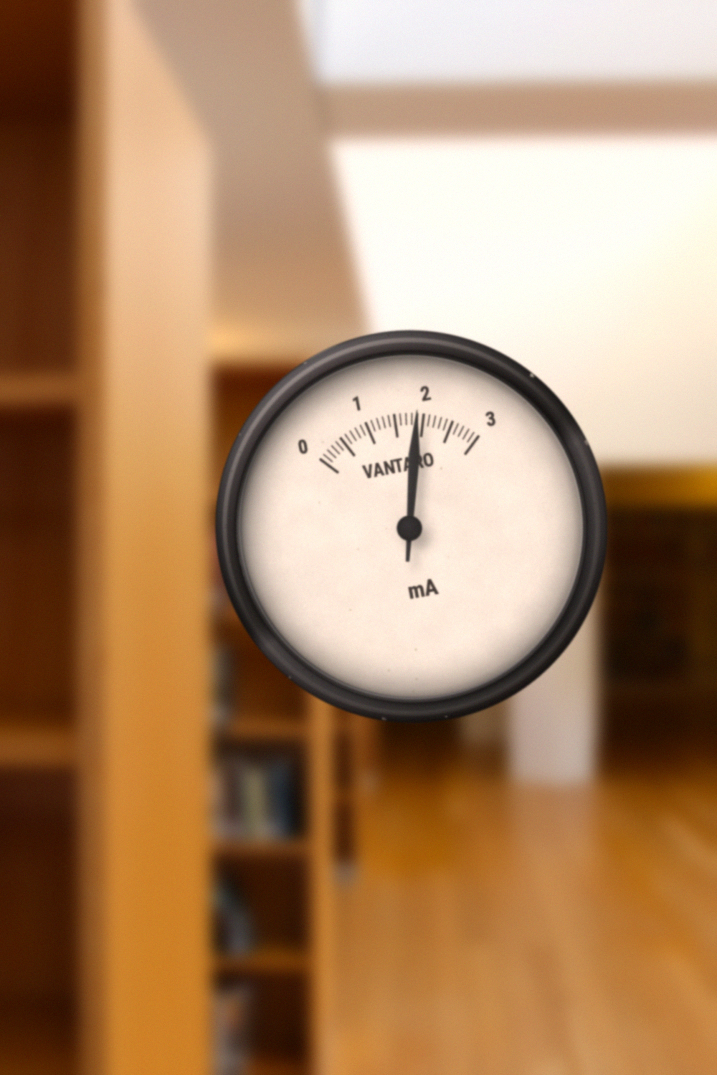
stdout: value=1.9 unit=mA
